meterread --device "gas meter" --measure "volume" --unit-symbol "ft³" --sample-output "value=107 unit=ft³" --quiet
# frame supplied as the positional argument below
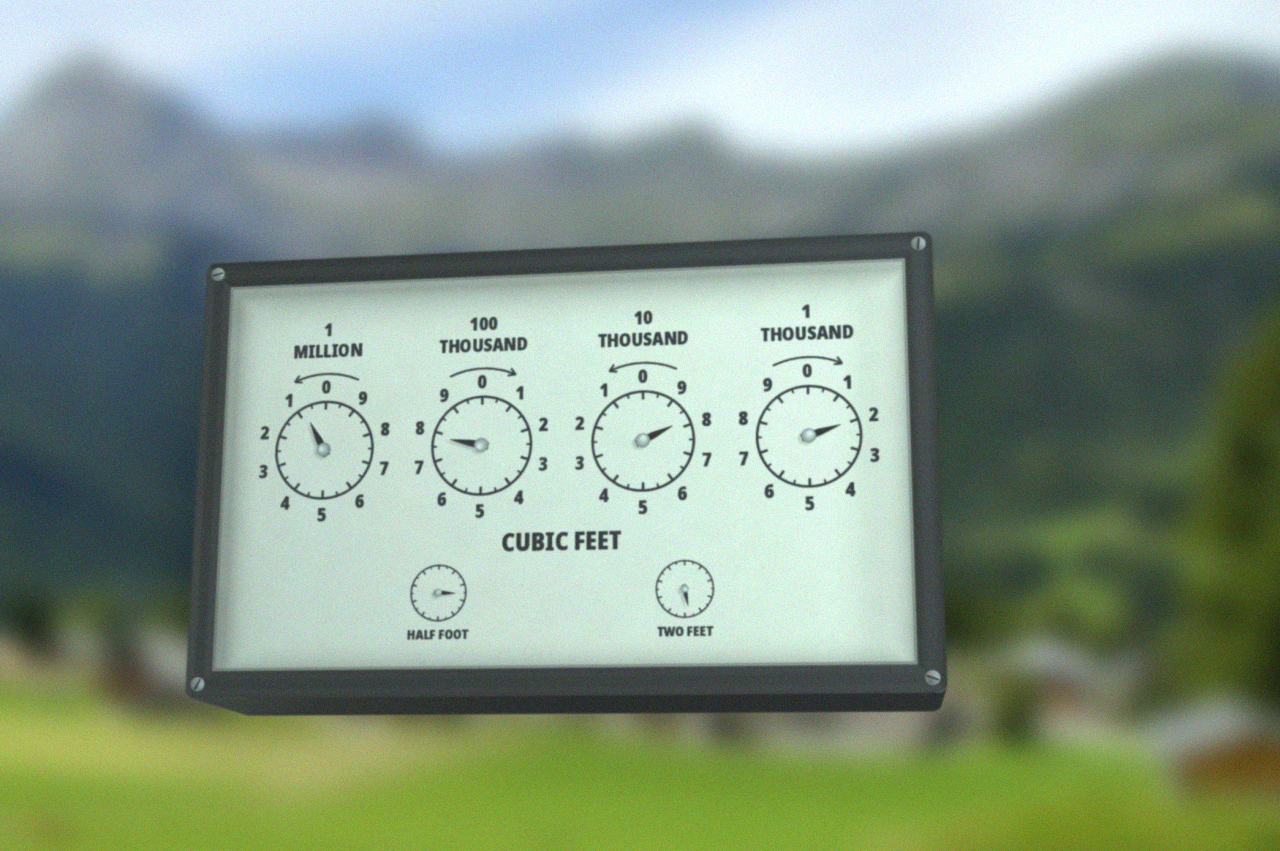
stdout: value=78200 unit=ft³
